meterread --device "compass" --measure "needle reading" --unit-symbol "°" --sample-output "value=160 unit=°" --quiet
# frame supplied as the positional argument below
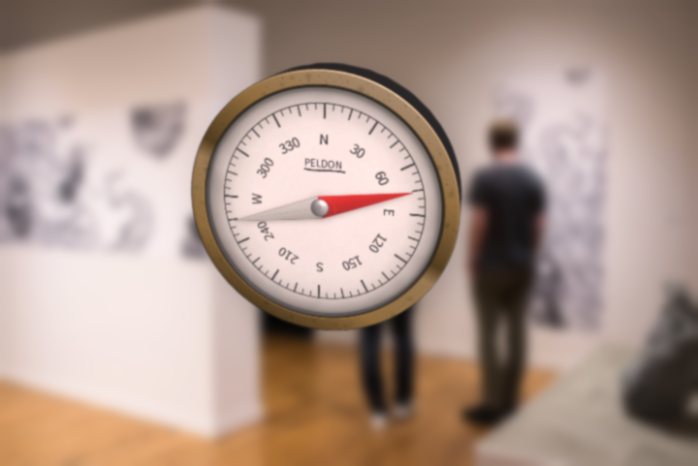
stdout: value=75 unit=°
